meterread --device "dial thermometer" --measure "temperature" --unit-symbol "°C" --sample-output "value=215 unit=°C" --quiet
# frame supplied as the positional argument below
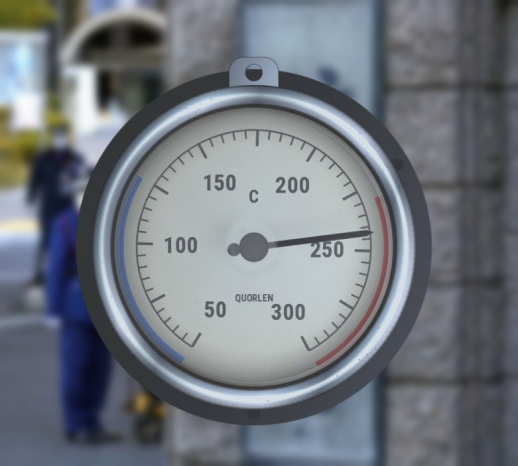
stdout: value=242.5 unit=°C
